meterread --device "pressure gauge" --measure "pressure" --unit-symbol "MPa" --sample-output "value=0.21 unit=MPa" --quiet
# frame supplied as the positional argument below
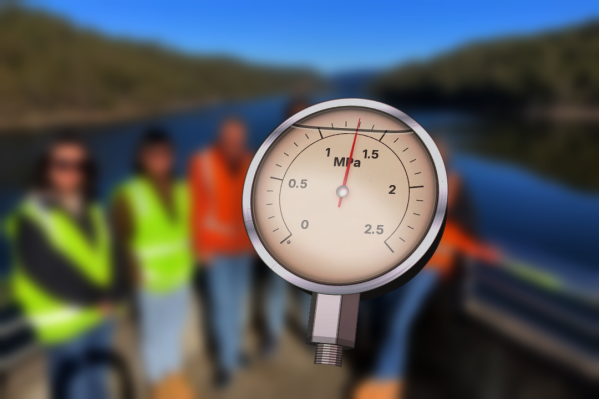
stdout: value=1.3 unit=MPa
